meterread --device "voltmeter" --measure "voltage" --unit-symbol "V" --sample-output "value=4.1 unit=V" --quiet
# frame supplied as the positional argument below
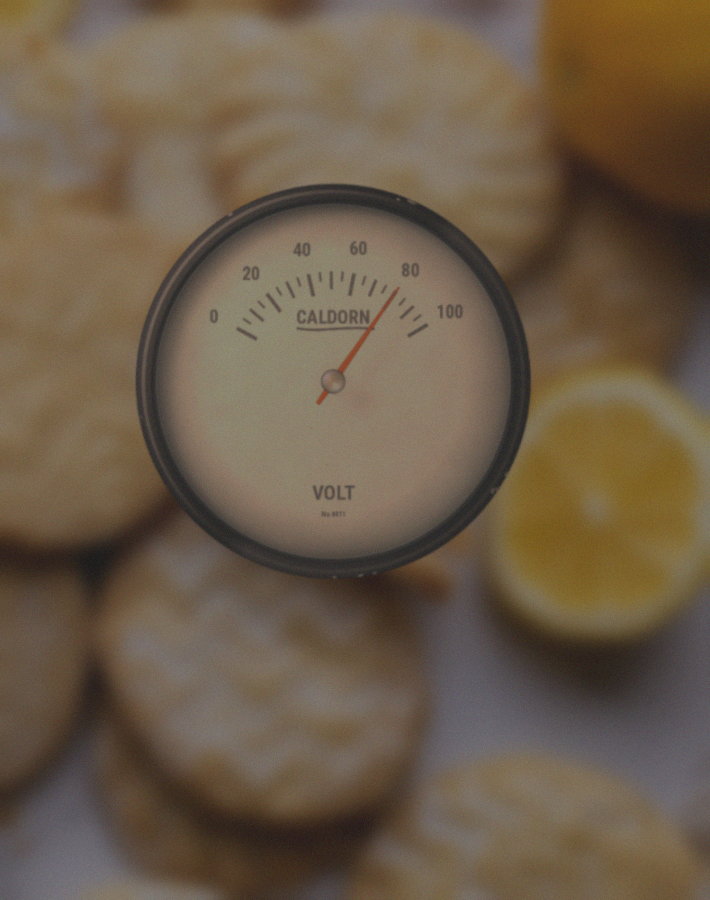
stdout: value=80 unit=V
